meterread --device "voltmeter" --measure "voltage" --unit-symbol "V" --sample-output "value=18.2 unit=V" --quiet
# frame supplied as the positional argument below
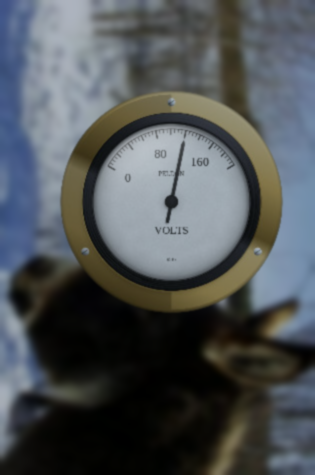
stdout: value=120 unit=V
